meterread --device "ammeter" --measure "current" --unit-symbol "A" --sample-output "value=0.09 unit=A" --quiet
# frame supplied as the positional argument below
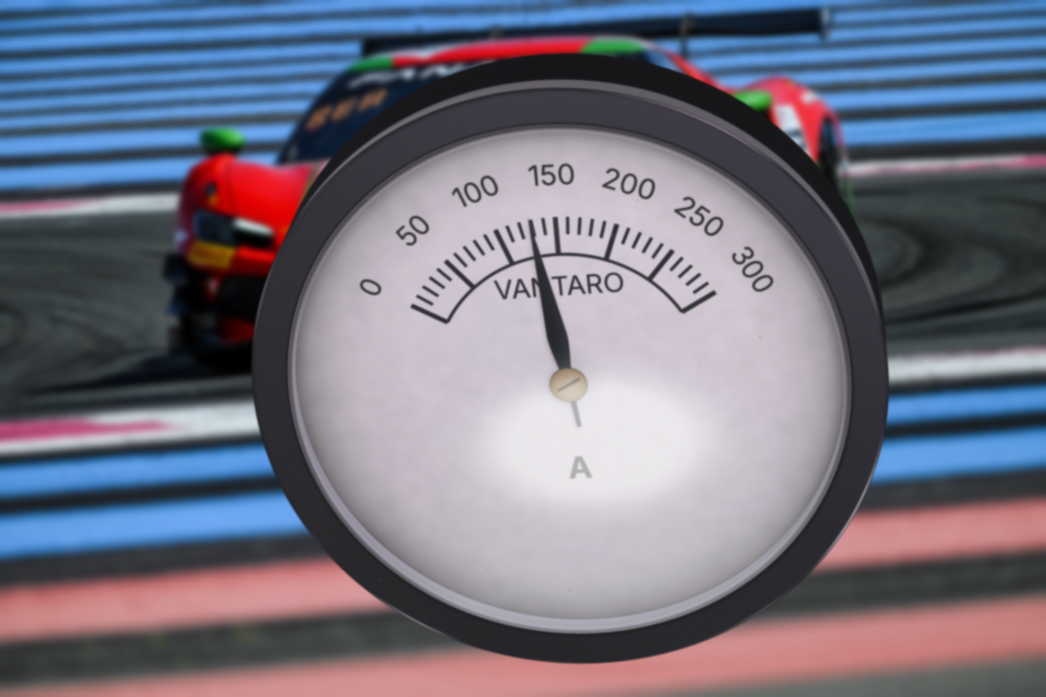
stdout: value=130 unit=A
